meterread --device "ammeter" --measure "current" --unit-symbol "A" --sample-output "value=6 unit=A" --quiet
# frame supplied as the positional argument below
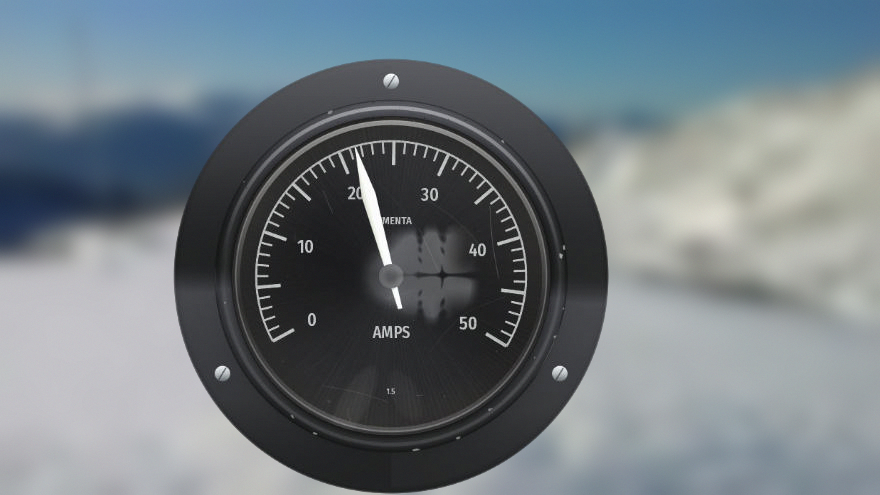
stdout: value=21.5 unit=A
